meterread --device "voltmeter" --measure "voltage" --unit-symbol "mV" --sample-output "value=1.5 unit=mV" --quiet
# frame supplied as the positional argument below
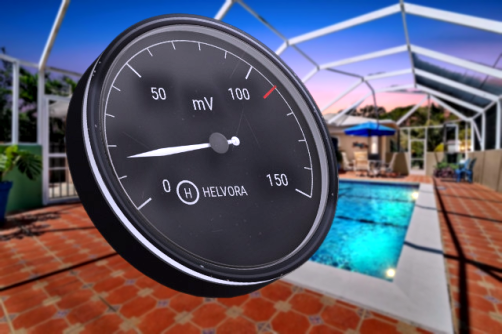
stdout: value=15 unit=mV
